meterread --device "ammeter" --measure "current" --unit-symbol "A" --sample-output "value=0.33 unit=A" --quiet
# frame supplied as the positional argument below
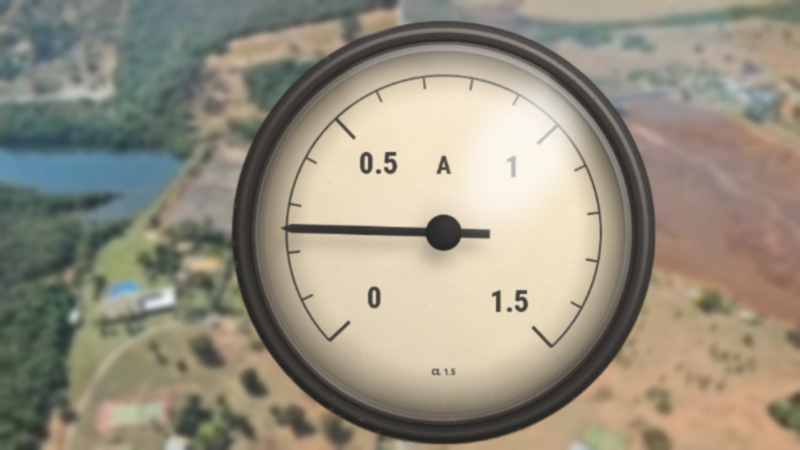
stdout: value=0.25 unit=A
